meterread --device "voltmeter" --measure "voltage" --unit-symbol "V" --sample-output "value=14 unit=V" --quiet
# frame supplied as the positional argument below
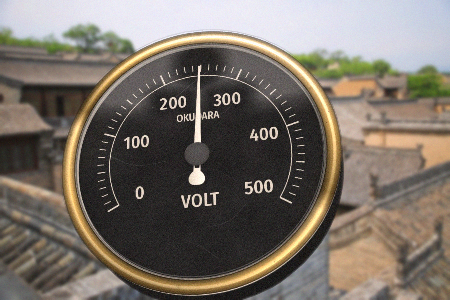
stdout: value=250 unit=V
